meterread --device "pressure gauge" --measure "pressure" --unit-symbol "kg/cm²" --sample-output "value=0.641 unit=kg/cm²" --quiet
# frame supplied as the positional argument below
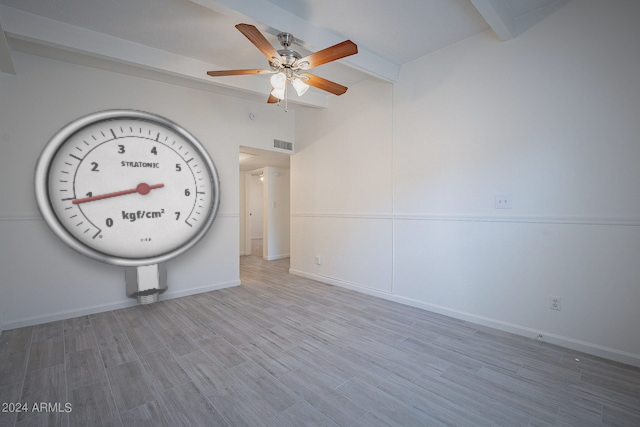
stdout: value=0.9 unit=kg/cm²
